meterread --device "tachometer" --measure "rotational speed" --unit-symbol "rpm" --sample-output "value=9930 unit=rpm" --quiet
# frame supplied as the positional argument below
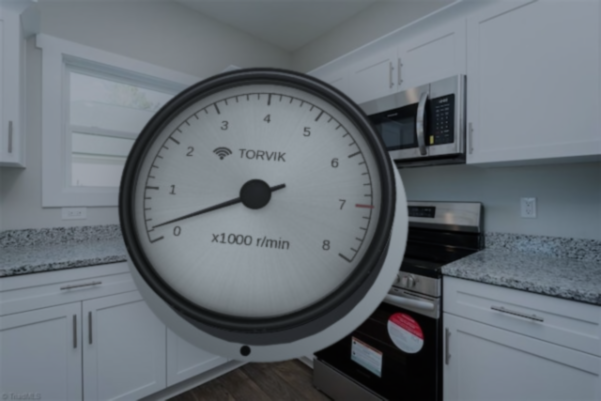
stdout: value=200 unit=rpm
